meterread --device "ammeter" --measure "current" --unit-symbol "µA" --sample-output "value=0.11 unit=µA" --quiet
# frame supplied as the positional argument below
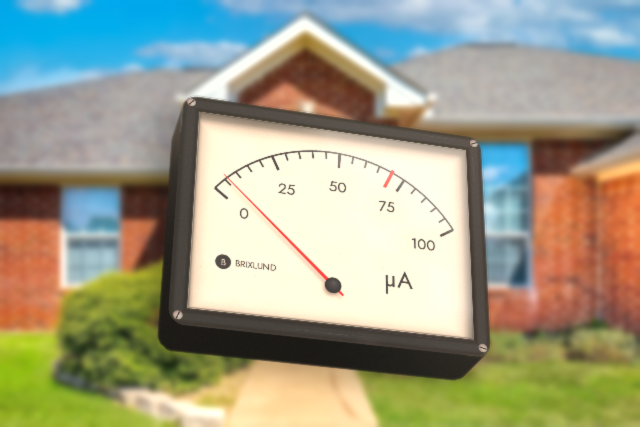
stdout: value=5 unit=µA
